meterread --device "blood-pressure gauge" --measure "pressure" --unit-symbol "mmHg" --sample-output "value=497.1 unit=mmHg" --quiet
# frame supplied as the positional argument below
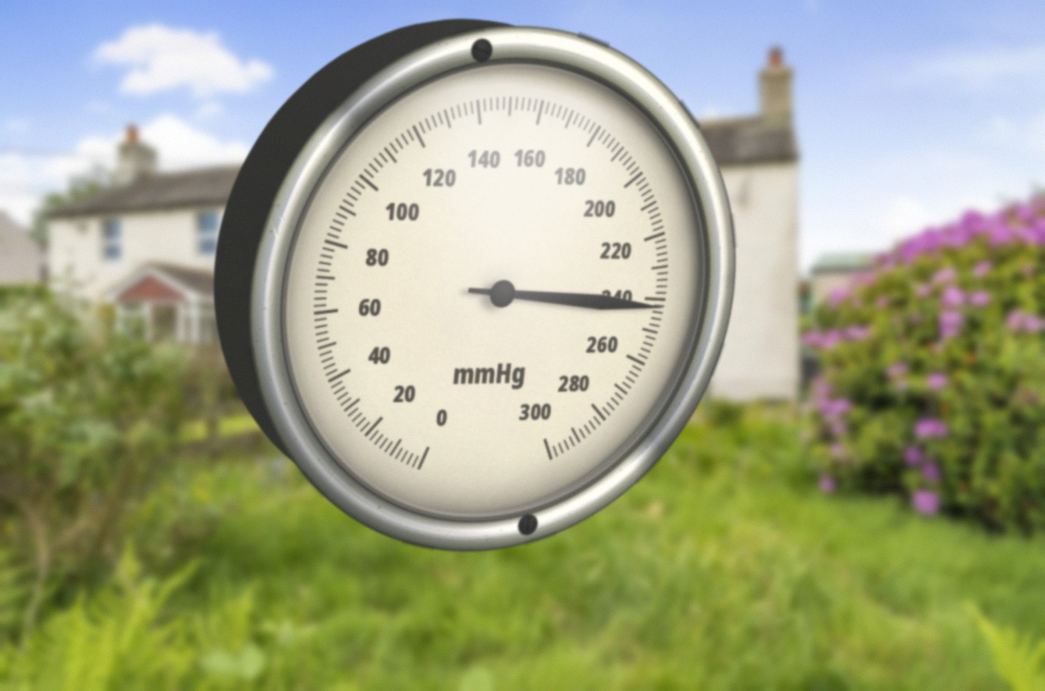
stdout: value=242 unit=mmHg
